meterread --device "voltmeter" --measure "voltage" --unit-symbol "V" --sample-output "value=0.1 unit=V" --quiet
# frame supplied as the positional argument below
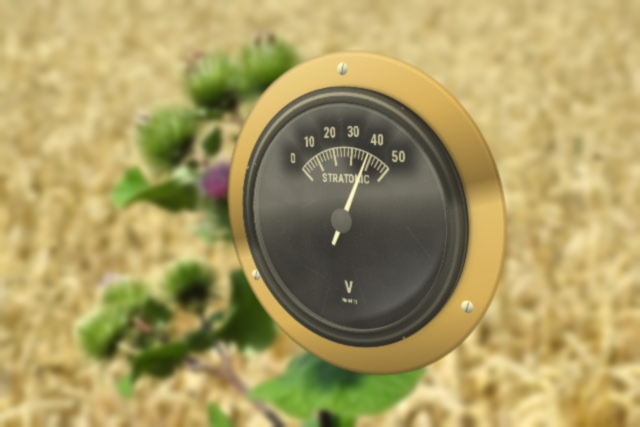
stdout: value=40 unit=V
